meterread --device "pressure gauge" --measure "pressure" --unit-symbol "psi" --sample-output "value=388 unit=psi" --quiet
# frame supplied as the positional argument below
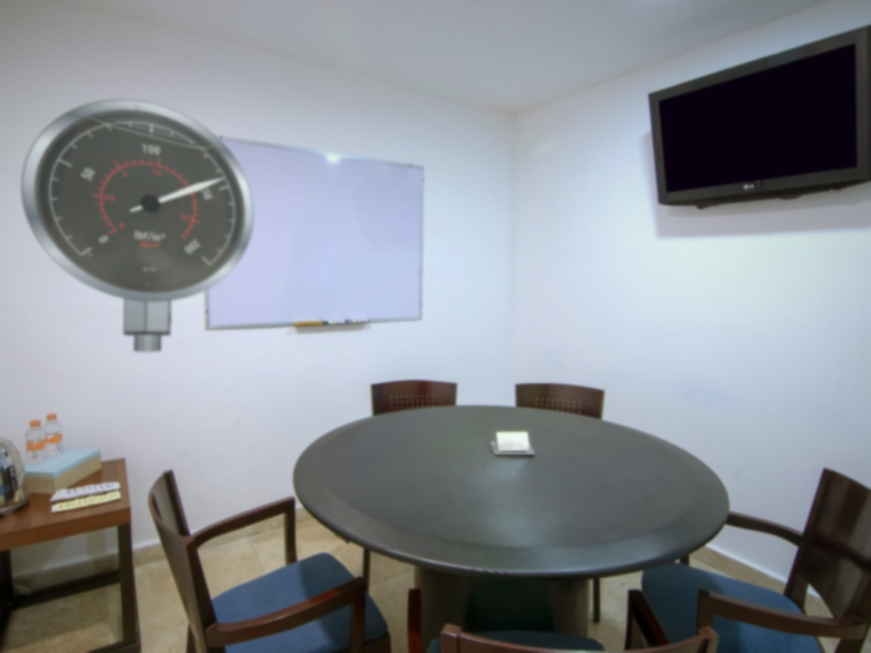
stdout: value=145 unit=psi
